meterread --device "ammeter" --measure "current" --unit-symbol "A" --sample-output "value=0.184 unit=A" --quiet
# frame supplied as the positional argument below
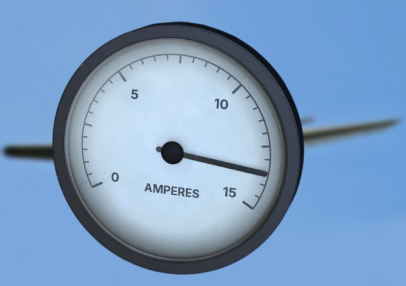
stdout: value=13.5 unit=A
